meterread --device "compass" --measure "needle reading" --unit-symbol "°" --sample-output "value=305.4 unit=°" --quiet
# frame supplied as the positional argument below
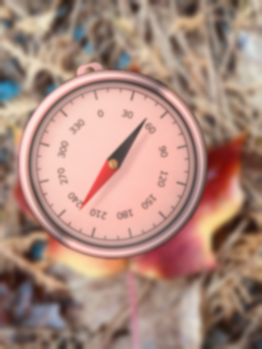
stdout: value=230 unit=°
